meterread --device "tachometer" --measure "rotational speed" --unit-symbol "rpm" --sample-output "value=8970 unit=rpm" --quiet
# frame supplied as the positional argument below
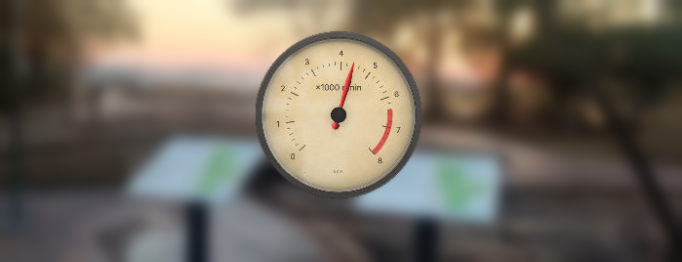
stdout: value=4400 unit=rpm
